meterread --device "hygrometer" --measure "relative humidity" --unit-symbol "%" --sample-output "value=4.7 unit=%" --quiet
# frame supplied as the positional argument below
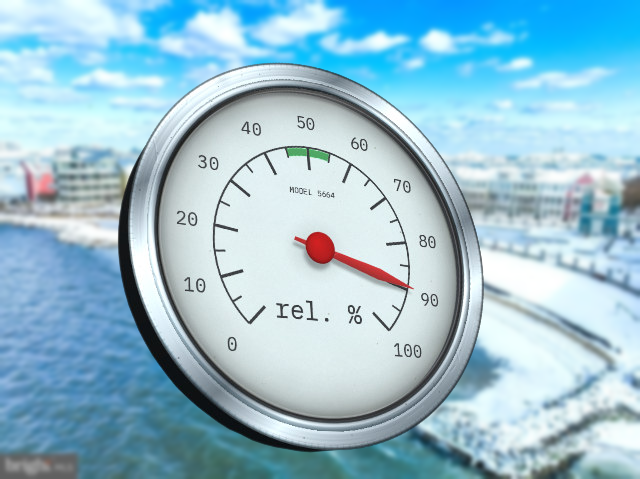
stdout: value=90 unit=%
